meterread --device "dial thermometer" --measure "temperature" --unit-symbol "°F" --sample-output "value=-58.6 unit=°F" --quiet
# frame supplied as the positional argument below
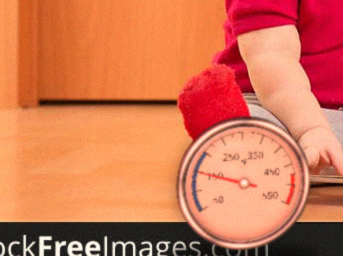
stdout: value=150 unit=°F
